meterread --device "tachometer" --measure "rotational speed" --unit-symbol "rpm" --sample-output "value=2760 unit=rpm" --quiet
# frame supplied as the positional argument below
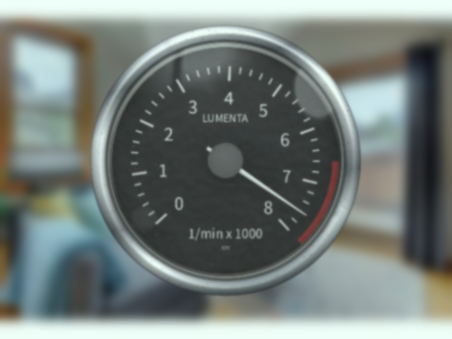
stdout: value=7600 unit=rpm
